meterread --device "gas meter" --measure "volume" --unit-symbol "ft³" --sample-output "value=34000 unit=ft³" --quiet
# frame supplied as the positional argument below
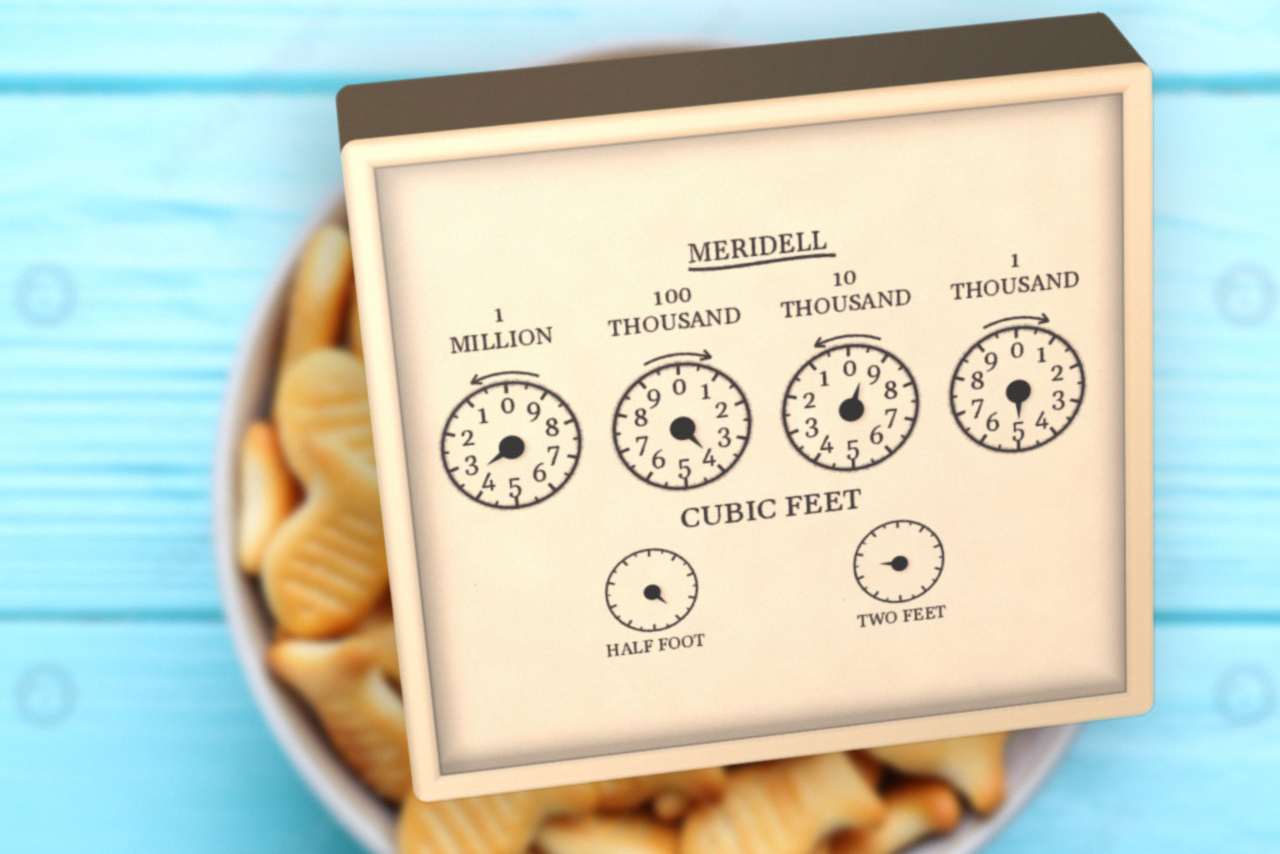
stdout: value=339500 unit=ft³
